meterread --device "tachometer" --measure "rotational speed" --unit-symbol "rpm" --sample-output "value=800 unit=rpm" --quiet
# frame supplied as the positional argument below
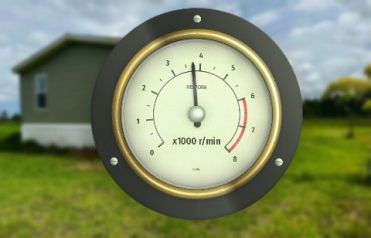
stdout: value=3750 unit=rpm
